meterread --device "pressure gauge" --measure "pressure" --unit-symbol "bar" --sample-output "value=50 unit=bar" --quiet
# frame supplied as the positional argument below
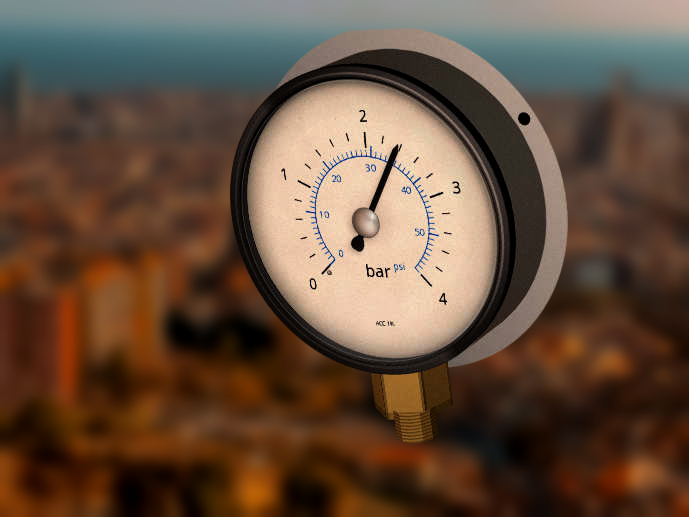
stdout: value=2.4 unit=bar
